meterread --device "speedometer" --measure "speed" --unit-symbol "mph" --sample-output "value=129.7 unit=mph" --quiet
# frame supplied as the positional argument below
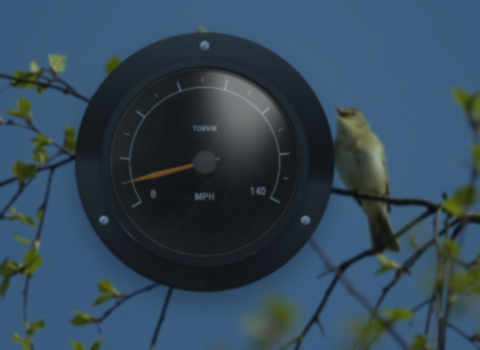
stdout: value=10 unit=mph
